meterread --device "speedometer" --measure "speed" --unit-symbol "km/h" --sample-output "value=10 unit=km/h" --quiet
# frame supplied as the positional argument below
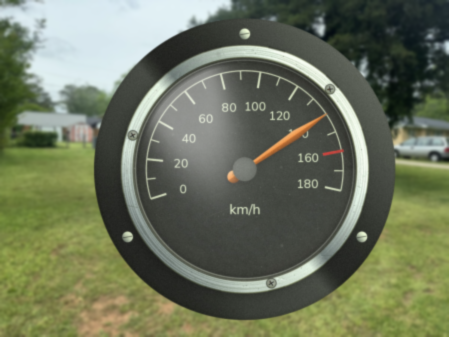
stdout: value=140 unit=km/h
